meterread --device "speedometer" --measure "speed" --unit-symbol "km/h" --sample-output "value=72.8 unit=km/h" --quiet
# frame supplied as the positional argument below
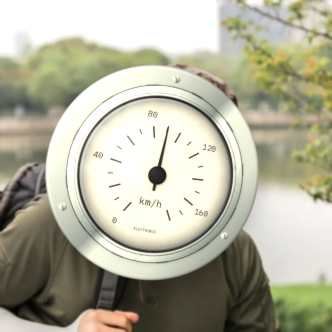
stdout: value=90 unit=km/h
